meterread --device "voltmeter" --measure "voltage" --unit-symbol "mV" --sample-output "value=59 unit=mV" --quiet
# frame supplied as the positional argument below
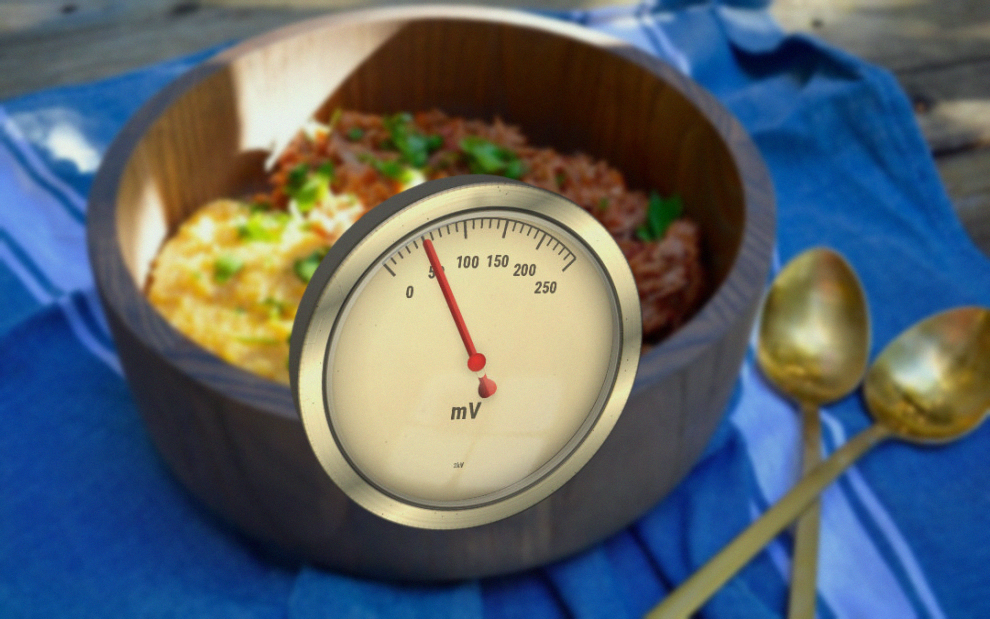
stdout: value=50 unit=mV
